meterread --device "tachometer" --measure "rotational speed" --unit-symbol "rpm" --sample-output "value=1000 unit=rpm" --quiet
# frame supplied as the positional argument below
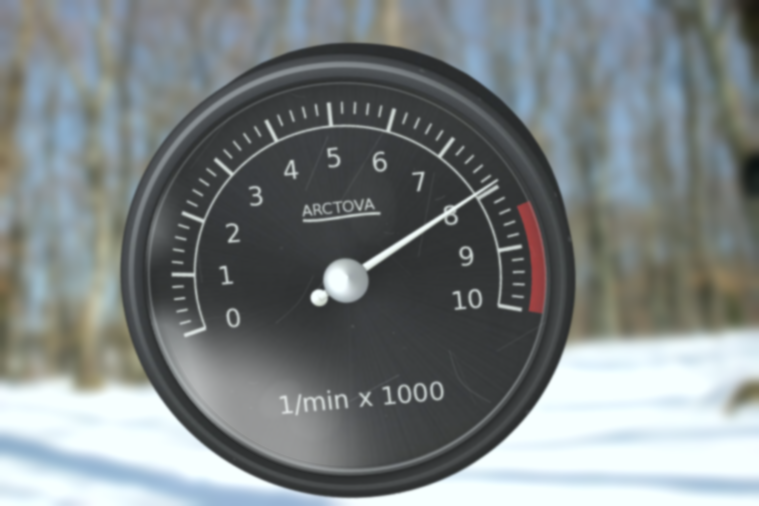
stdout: value=7900 unit=rpm
